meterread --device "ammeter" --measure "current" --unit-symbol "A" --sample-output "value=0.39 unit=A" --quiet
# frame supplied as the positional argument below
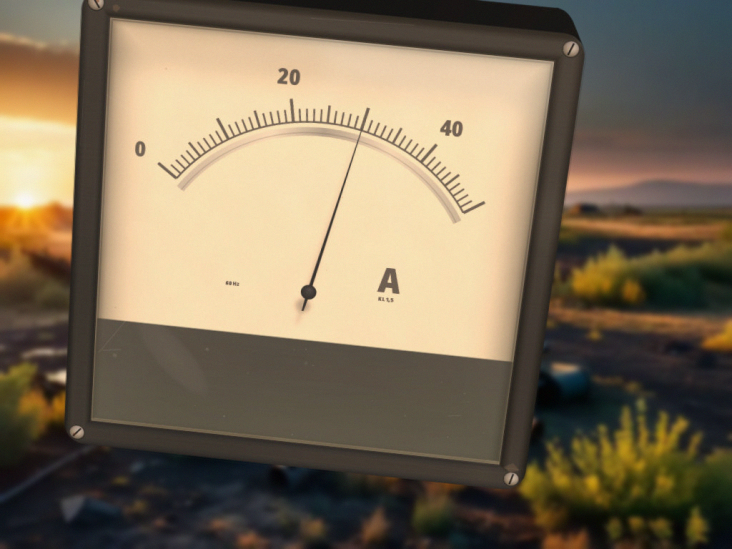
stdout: value=30 unit=A
